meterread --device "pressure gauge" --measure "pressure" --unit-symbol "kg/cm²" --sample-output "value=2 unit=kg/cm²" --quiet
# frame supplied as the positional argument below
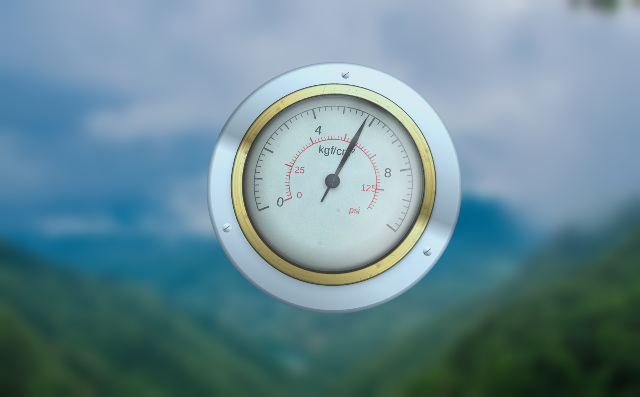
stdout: value=5.8 unit=kg/cm²
